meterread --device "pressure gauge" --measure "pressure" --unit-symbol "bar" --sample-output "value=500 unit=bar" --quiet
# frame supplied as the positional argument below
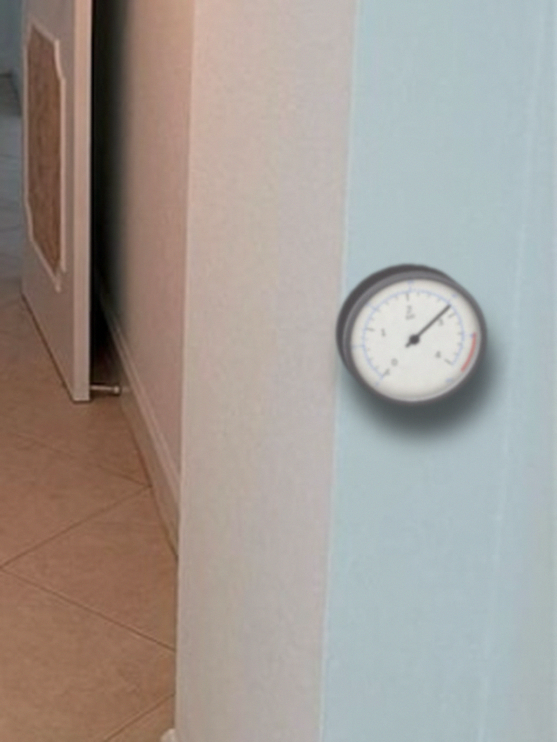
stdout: value=2.8 unit=bar
